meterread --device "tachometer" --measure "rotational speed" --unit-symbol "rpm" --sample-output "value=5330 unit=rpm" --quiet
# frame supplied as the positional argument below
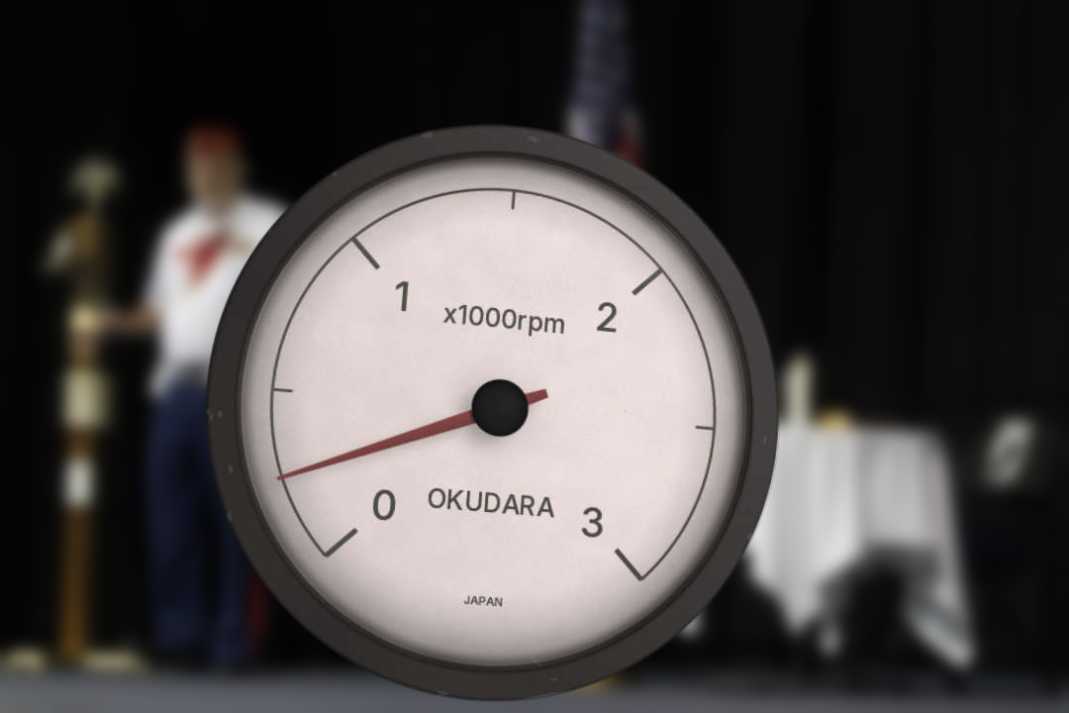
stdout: value=250 unit=rpm
